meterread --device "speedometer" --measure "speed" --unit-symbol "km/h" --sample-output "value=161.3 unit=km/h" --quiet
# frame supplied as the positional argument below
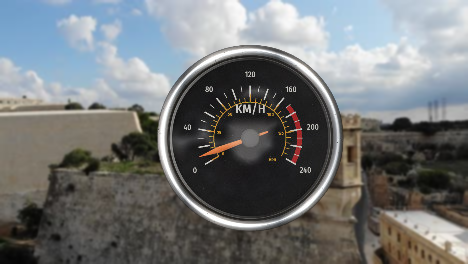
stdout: value=10 unit=km/h
